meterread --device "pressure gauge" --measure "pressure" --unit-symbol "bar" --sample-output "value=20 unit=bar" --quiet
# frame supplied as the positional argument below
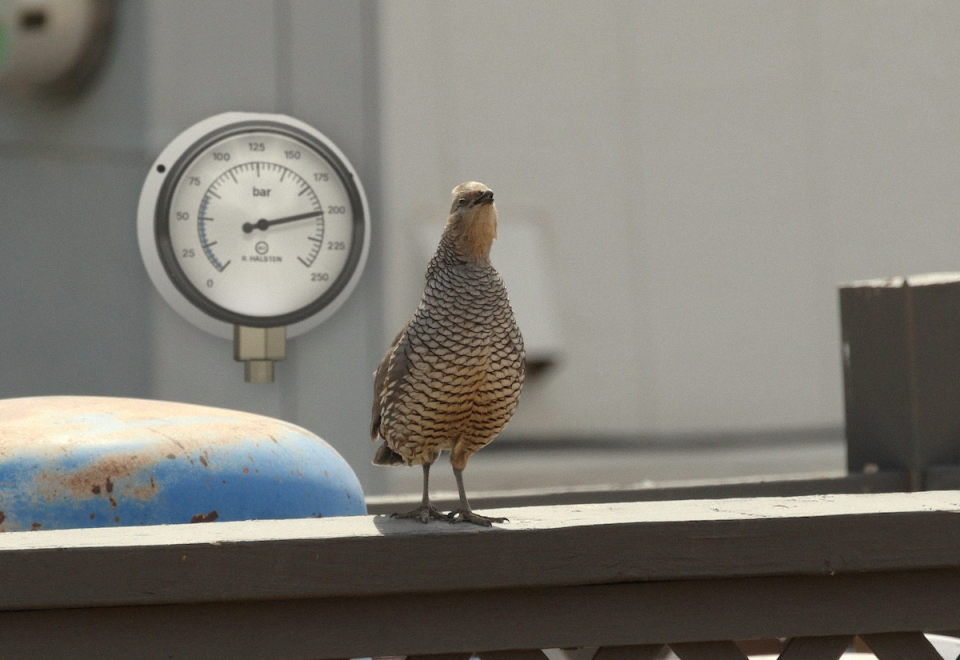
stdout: value=200 unit=bar
